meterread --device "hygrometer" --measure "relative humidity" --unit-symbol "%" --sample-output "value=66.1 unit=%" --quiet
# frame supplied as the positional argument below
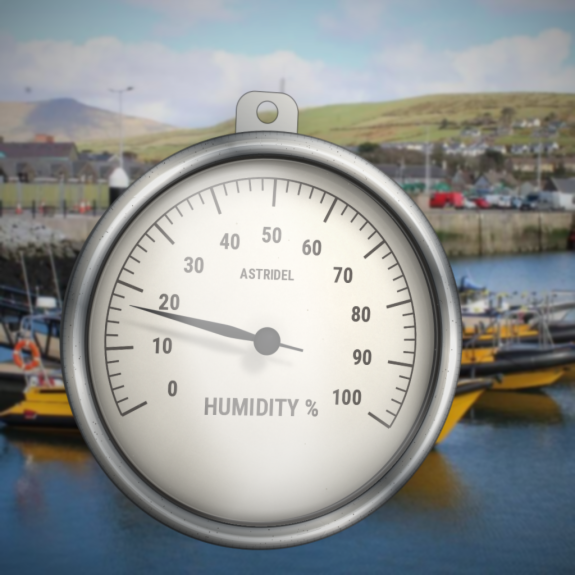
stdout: value=17 unit=%
